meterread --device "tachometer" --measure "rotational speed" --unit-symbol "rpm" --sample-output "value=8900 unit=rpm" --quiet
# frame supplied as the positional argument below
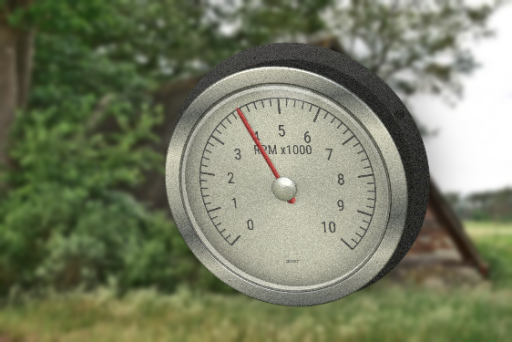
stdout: value=4000 unit=rpm
